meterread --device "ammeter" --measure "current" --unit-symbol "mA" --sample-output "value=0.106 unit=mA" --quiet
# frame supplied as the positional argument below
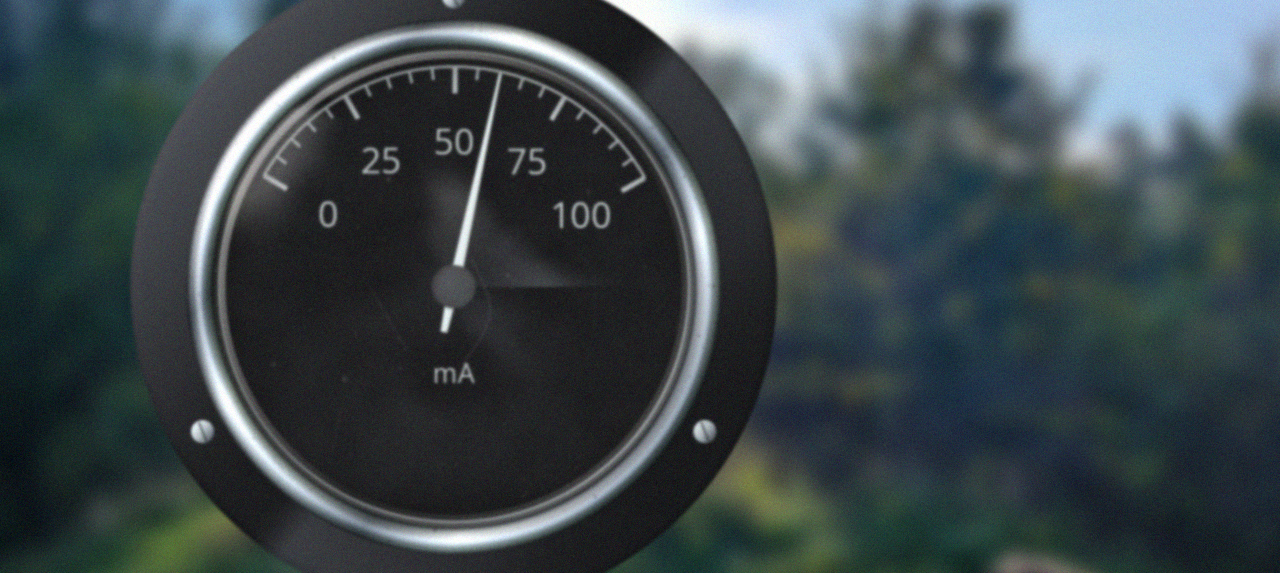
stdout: value=60 unit=mA
